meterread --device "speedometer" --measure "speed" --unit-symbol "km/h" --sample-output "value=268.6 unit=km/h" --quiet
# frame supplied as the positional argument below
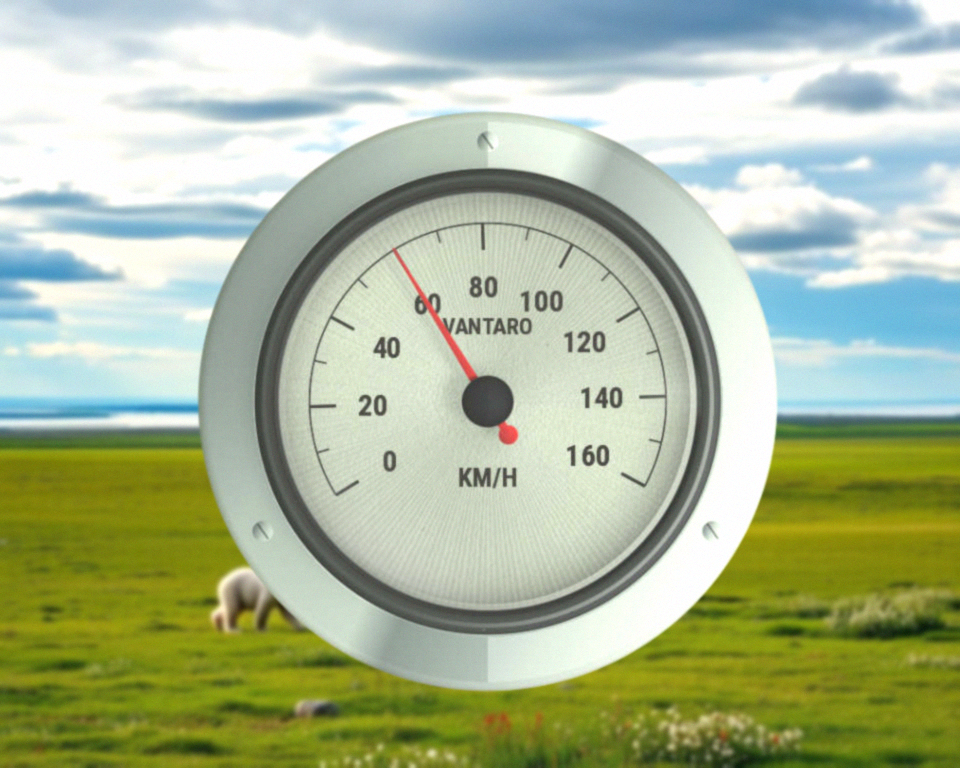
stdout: value=60 unit=km/h
